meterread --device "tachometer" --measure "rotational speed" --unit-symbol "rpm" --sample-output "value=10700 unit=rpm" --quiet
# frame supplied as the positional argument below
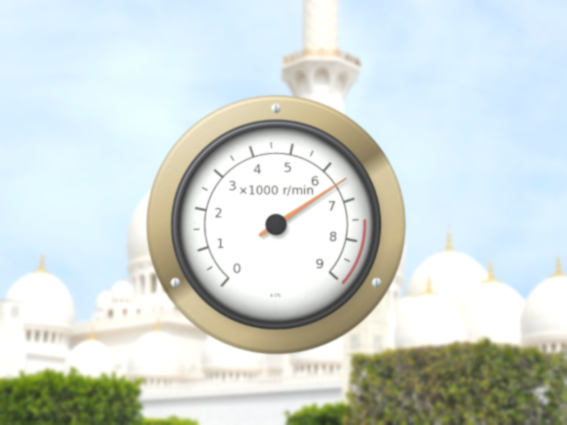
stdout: value=6500 unit=rpm
